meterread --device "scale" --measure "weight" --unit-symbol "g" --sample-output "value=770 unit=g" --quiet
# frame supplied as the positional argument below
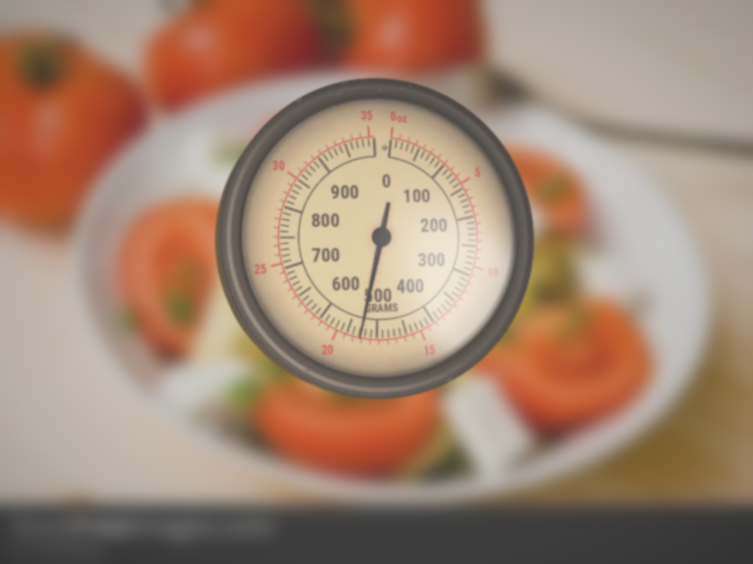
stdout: value=530 unit=g
